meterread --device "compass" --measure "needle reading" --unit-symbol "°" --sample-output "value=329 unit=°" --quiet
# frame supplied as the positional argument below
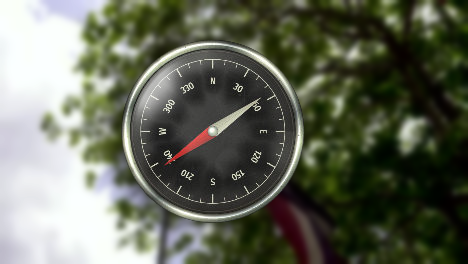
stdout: value=235 unit=°
